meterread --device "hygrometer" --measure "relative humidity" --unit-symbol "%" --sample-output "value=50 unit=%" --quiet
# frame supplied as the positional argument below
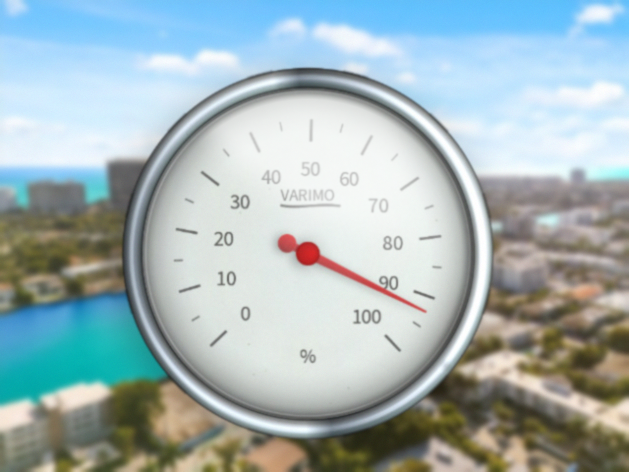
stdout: value=92.5 unit=%
